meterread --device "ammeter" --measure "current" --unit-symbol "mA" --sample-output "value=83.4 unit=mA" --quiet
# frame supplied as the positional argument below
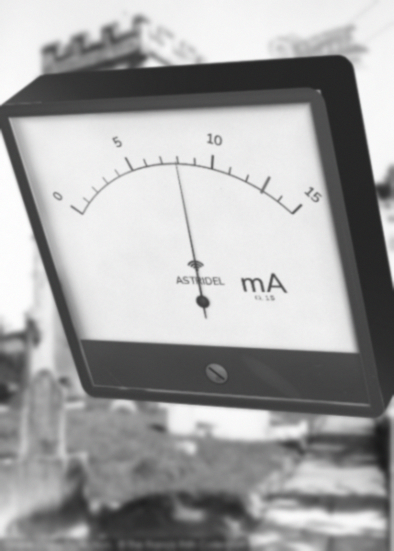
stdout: value=8 unit=mA
